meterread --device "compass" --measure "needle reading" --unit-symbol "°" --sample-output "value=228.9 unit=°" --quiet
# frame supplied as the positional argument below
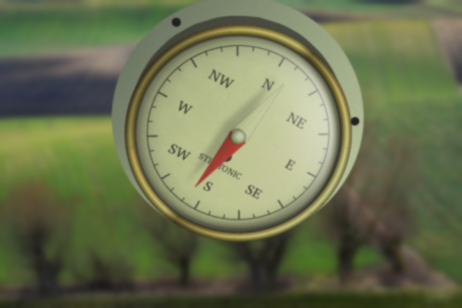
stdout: value=190 unit=°
